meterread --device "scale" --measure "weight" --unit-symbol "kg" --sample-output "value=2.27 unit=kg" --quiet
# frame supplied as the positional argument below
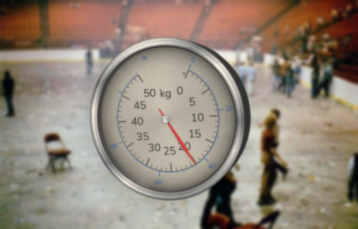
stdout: value=20 unit=kg
